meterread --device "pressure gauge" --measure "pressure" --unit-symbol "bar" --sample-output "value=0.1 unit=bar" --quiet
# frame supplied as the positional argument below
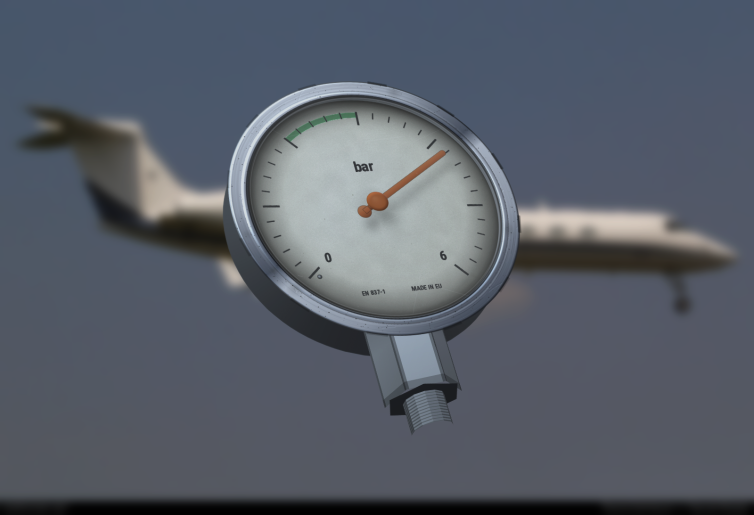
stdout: value=4.2 unit=bar
